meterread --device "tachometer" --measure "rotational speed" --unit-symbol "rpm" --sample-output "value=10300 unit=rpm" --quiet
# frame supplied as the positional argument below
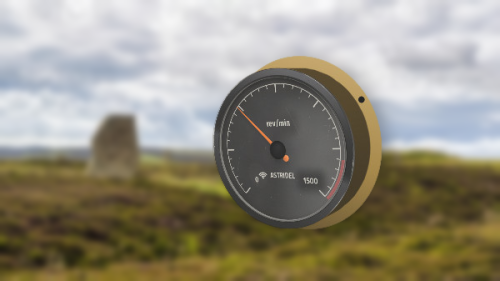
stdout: value=500 unit=rpm
